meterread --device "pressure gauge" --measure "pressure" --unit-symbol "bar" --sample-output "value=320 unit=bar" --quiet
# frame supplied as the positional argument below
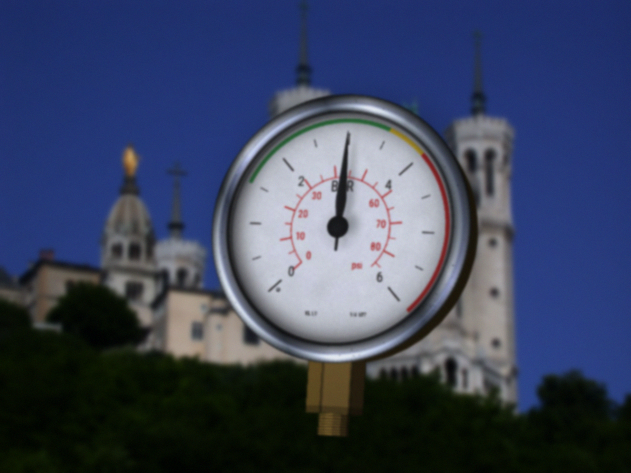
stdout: value=3 unit=bar
